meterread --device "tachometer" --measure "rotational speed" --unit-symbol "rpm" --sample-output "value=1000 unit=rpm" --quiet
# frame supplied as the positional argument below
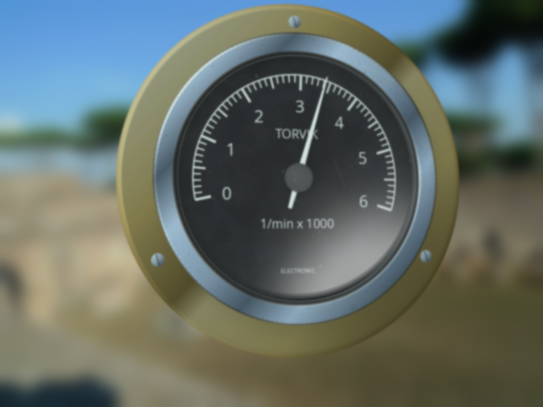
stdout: value=3400 unit=rpm
